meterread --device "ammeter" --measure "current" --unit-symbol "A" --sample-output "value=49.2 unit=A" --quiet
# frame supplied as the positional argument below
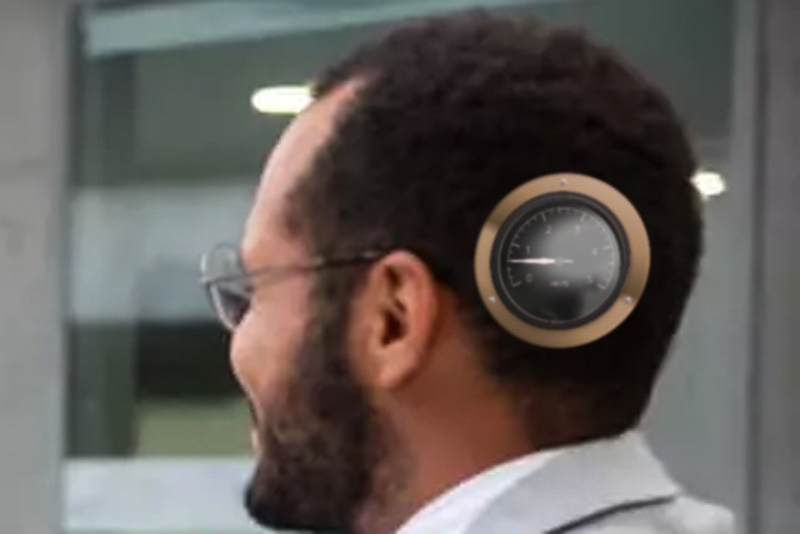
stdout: value=0.6 unit=A
